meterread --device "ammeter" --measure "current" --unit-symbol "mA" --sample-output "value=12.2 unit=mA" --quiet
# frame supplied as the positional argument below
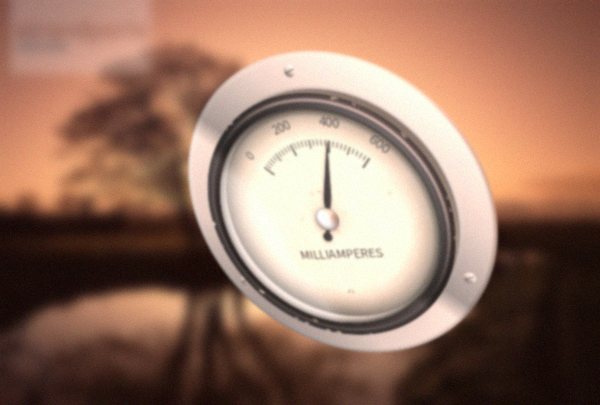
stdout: value=400 unit=mA
